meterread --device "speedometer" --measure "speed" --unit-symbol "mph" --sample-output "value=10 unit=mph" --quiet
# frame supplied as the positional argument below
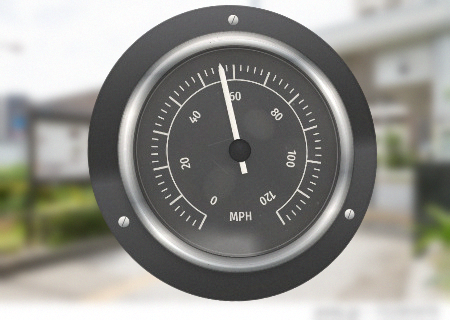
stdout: value=56 unit=mph
